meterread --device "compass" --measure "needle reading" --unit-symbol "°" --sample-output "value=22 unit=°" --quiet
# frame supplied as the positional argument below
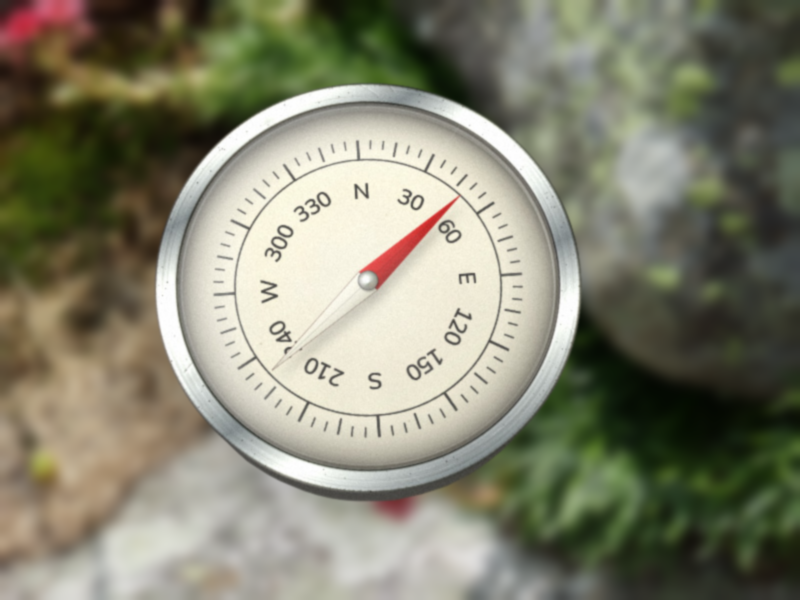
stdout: value=50 unit=°
